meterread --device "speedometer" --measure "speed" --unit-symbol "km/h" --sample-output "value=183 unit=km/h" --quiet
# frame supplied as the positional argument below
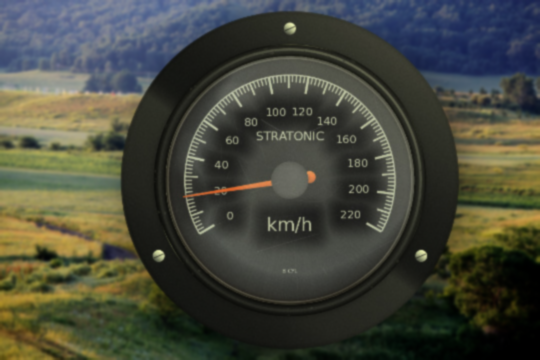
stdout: value=20 unit=km/h
